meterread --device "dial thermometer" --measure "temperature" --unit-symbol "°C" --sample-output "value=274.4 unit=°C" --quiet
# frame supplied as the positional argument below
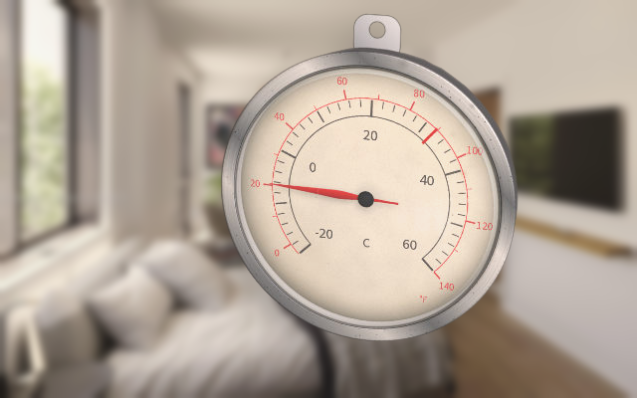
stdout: value=-6 unit=°C
